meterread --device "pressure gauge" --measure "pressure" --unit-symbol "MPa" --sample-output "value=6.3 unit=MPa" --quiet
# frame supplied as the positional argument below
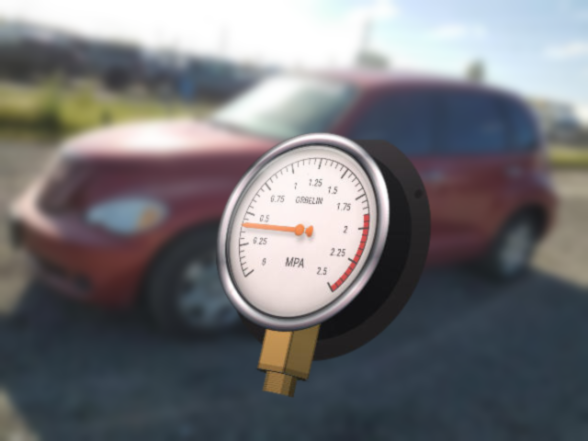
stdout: value=0.4 unit=MPa
